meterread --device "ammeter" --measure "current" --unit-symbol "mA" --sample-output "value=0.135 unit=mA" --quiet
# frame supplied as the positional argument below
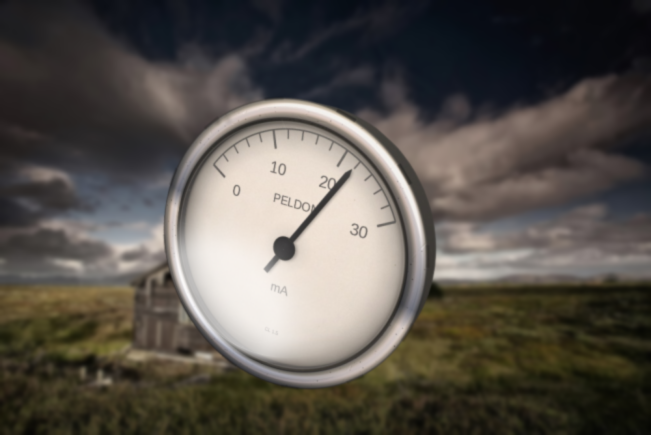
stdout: value=22 unit=mA
